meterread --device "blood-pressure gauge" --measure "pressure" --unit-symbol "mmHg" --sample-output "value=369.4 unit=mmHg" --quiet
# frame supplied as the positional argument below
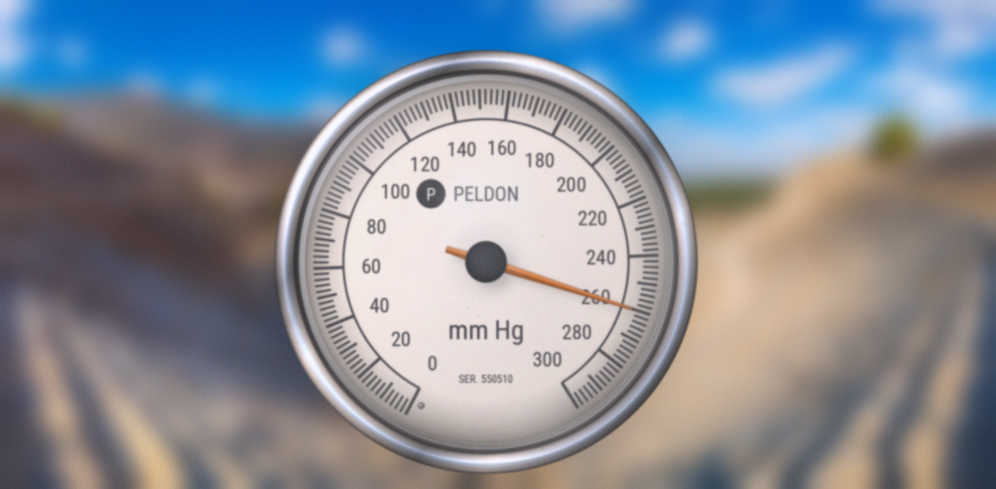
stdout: value=260 unit=mmHg
